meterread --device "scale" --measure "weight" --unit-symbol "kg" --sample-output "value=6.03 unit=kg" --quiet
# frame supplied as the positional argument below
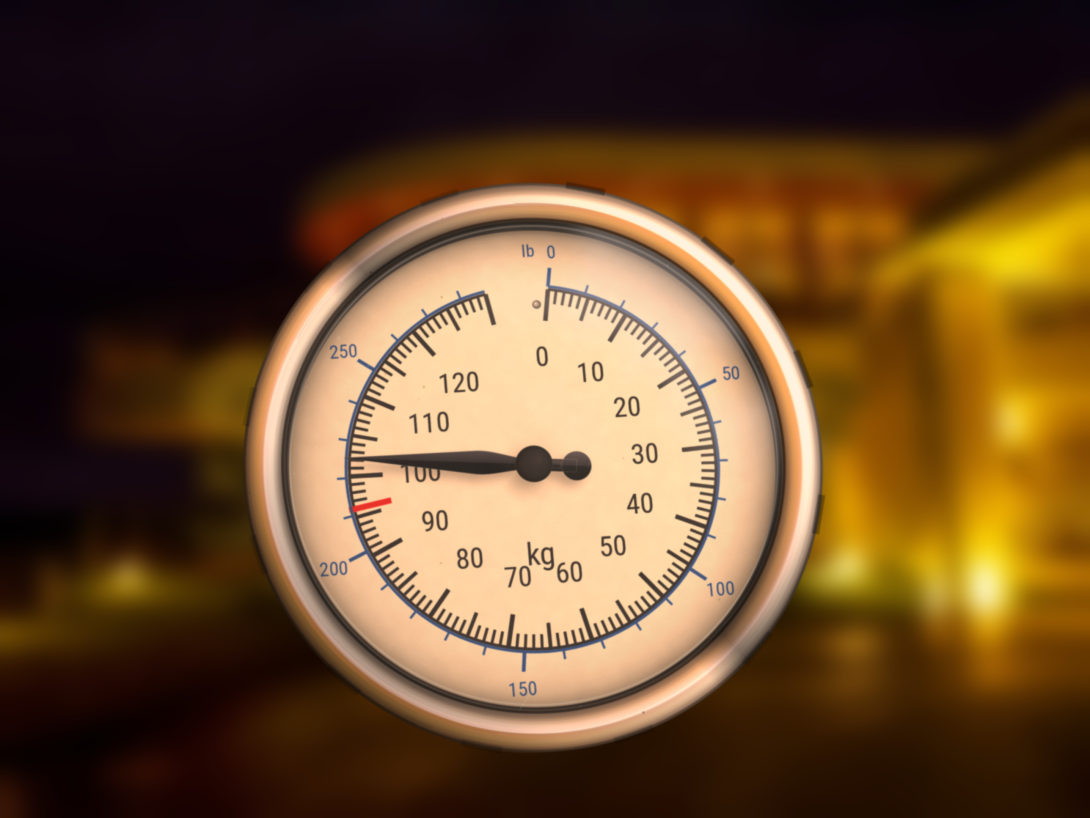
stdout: value=102 unit=kg
